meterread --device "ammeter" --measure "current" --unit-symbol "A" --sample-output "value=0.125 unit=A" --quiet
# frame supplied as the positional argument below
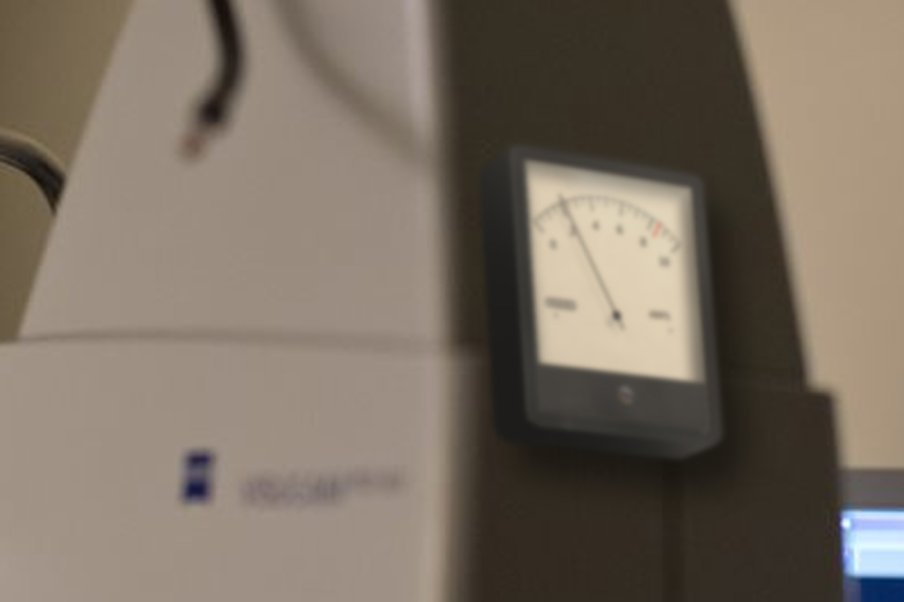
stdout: value=2 unit=A
